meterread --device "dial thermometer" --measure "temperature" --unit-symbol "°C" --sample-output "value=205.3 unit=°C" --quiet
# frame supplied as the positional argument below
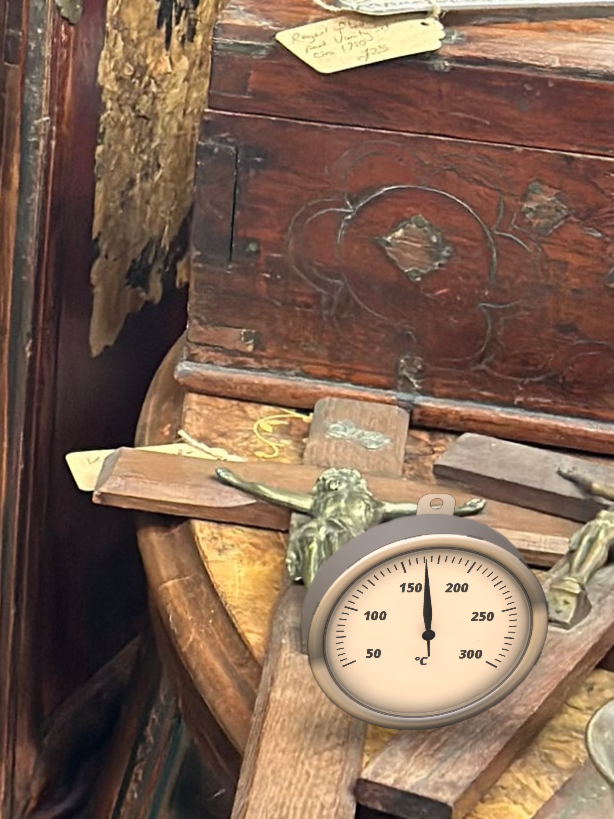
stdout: value=165 unit=°C
